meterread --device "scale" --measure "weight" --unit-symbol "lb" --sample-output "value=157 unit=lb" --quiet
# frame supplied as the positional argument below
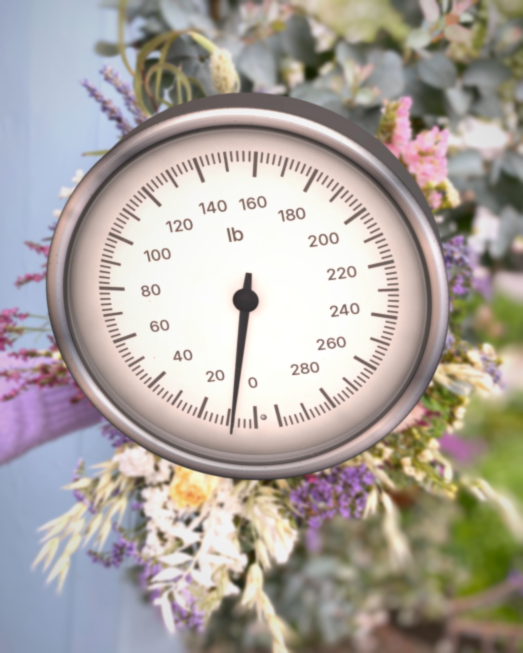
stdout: value=8 unit=lb
